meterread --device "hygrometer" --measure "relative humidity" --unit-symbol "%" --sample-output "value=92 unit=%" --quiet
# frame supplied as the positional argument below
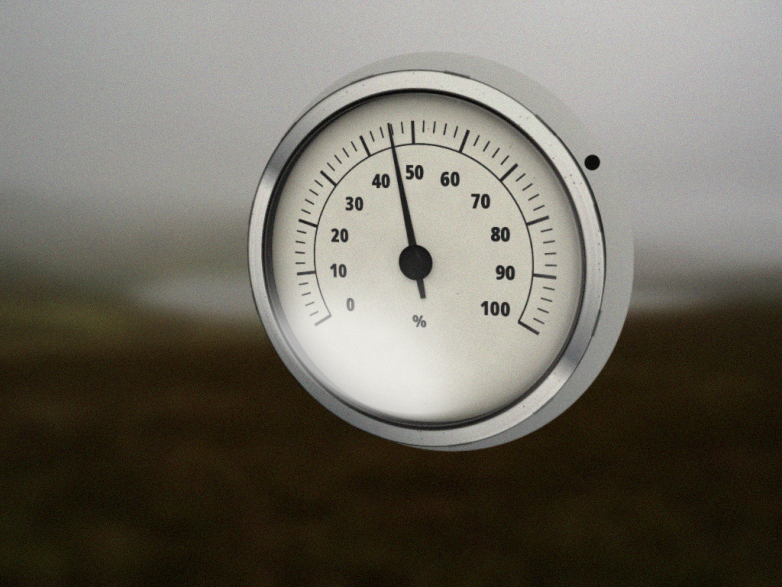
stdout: value=46 unit=%
